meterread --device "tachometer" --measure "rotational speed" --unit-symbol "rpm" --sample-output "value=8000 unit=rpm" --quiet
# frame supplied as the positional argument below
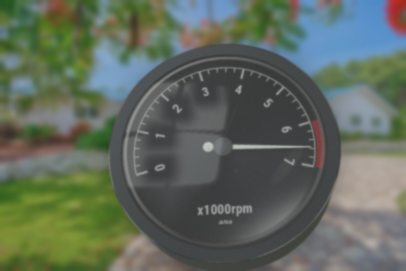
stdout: value=6600 unit=rpm
